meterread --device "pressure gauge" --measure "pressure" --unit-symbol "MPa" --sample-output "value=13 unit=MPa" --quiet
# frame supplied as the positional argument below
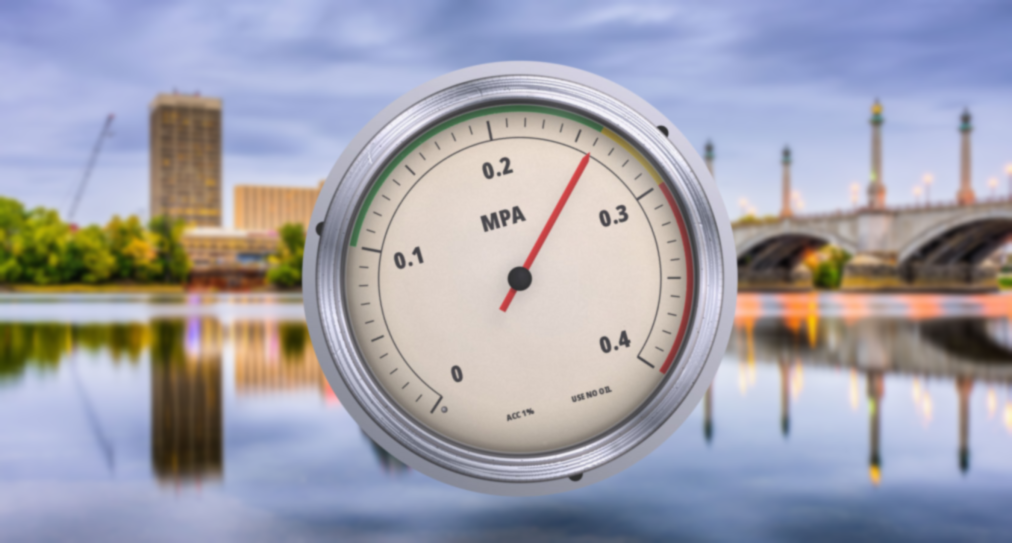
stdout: value=0.26 unit=MPa
